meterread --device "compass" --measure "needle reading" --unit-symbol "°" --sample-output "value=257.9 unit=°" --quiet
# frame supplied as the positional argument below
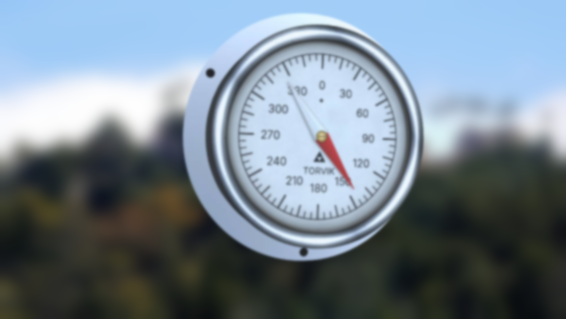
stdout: value=145 unit=°
